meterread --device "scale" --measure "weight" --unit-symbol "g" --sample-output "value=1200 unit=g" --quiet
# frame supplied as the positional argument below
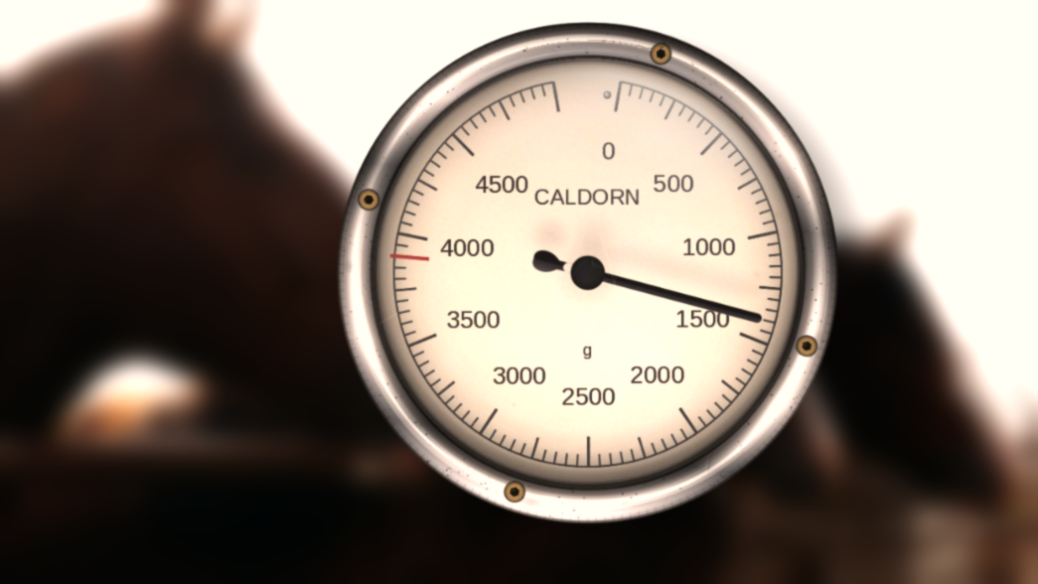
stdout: value=1400 unit=g
